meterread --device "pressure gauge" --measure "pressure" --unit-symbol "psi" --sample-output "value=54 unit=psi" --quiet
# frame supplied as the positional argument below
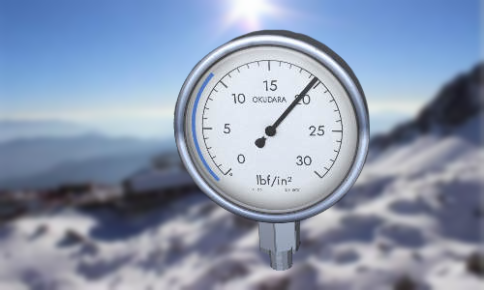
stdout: value=19.5 unit=psi
